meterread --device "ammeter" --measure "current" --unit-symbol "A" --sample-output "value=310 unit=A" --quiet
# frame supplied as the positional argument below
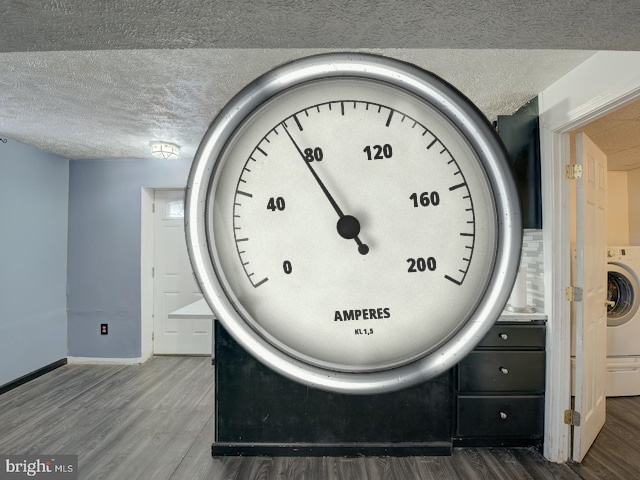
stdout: value=75 unit=A
